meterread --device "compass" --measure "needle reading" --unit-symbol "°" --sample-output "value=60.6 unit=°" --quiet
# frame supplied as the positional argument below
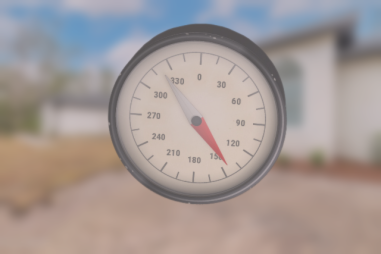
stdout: value=142.5 unit=°
